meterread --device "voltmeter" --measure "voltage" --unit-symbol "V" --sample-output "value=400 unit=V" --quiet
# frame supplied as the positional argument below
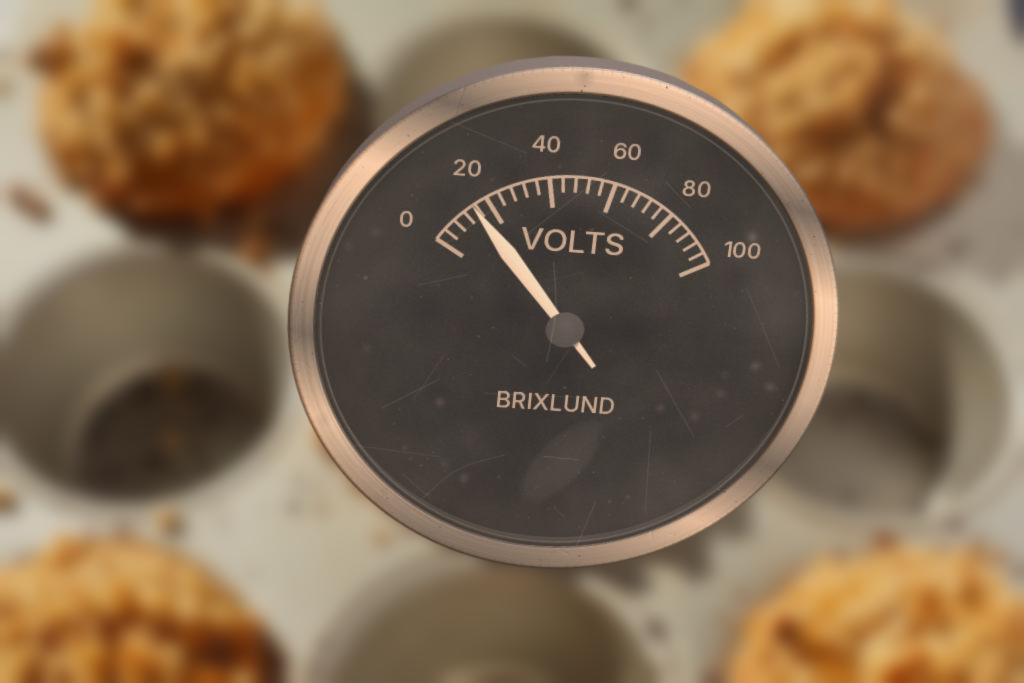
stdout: value=16 unit=V
